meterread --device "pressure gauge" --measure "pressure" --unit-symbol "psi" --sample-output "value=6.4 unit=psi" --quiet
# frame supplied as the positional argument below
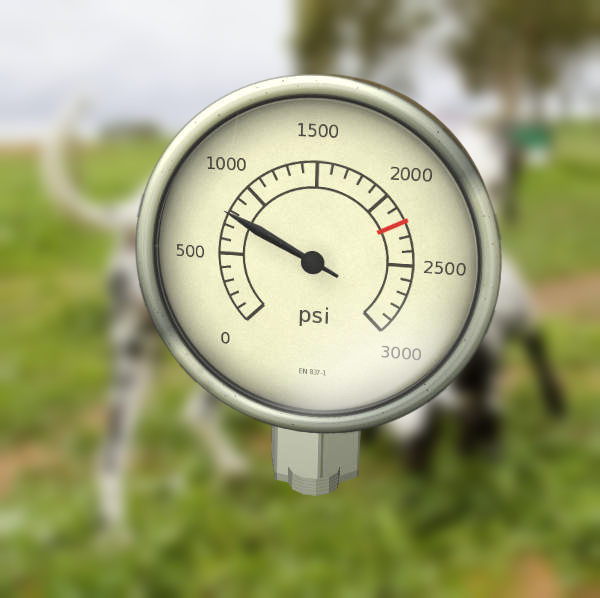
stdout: value=800 unit=psi
